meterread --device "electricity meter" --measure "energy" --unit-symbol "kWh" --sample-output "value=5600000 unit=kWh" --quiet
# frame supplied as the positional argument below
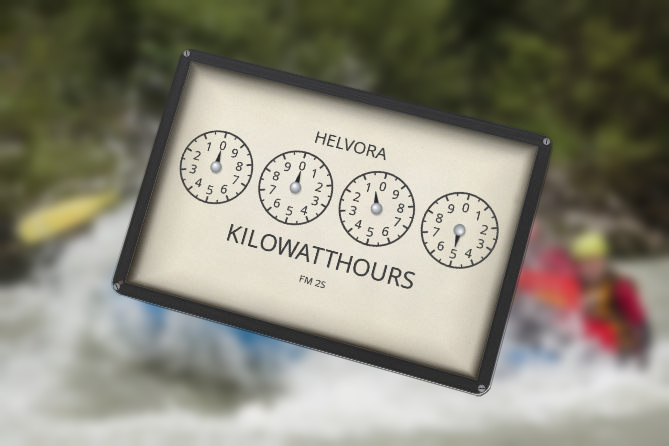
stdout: value=5 unit=kWh
